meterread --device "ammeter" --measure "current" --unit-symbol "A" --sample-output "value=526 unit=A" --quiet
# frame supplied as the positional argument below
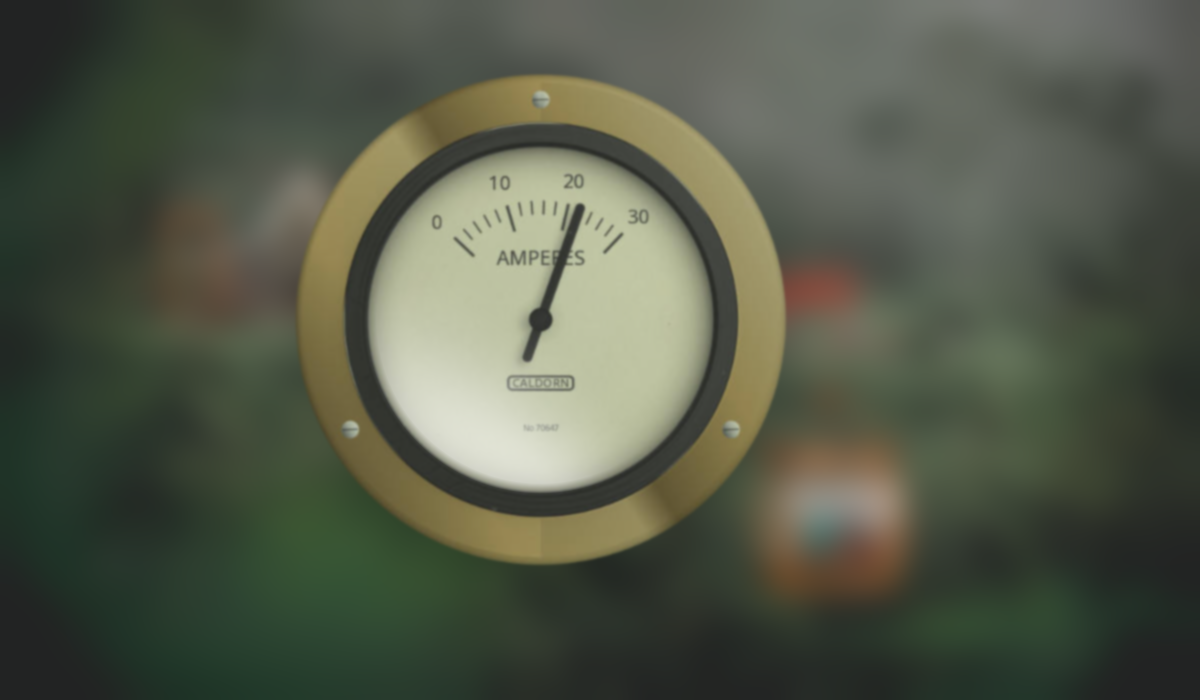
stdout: value=22 unit=A
